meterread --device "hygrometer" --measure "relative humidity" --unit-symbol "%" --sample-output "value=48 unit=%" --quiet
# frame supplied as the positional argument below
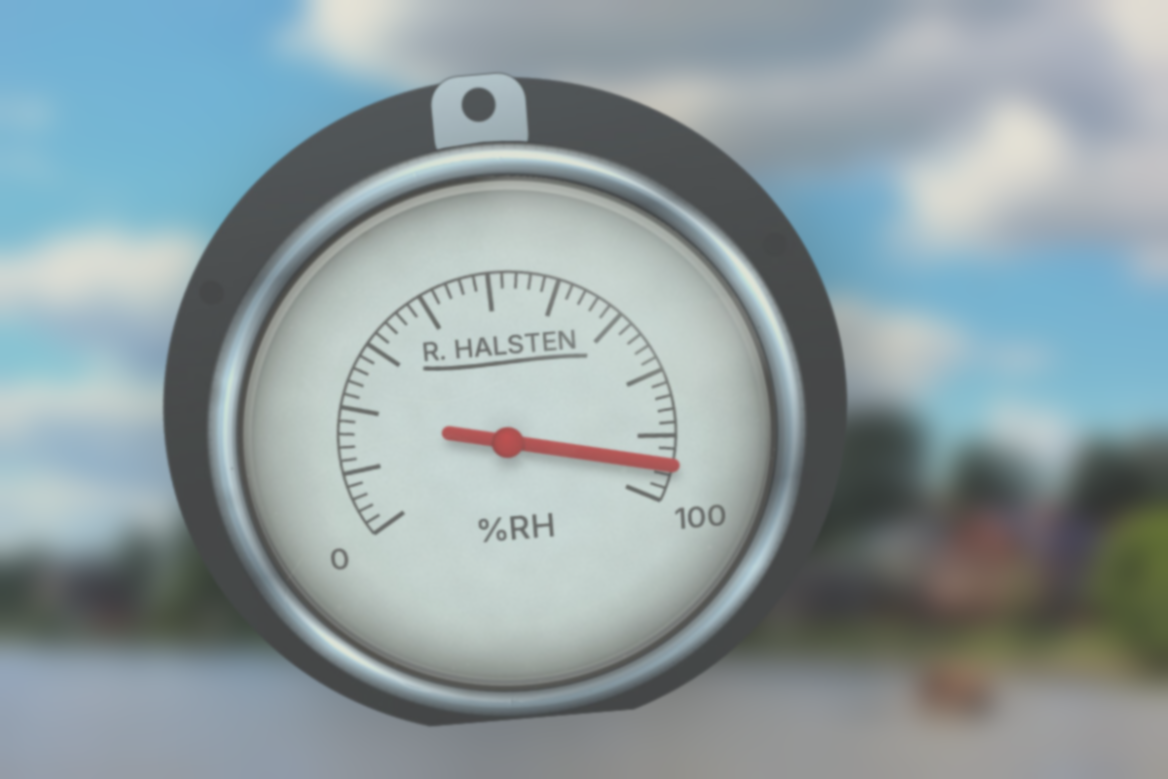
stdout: value=94 unit=%
